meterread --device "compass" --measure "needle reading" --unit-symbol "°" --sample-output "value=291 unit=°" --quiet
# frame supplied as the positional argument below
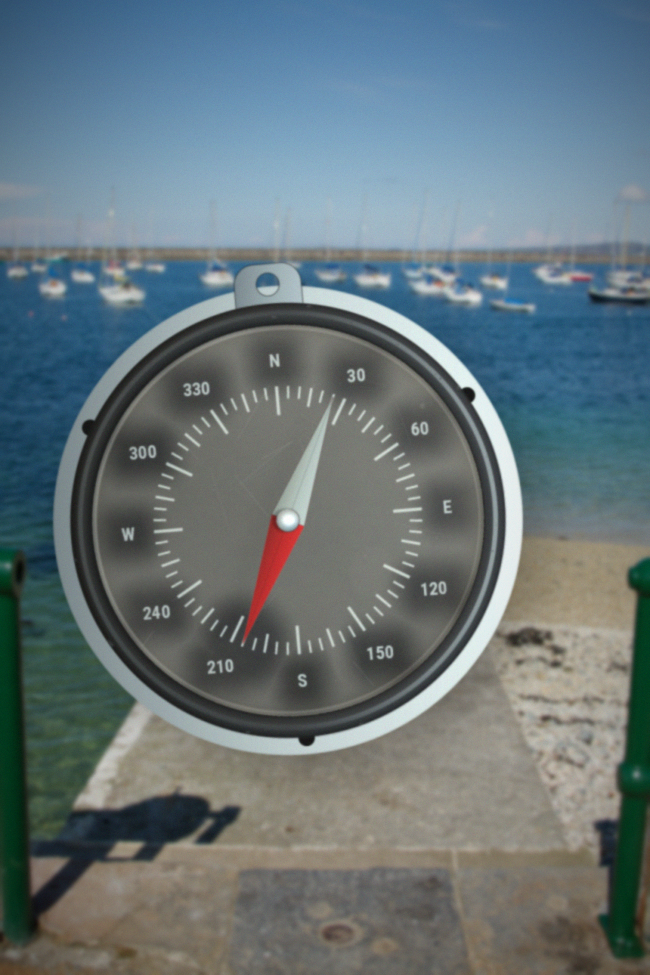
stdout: value=205 unit=°
